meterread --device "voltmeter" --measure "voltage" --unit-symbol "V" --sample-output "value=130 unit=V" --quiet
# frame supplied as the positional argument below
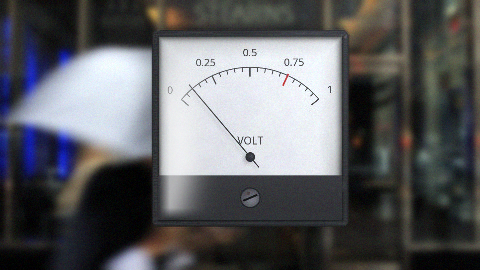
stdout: value=0.1 unit=V
